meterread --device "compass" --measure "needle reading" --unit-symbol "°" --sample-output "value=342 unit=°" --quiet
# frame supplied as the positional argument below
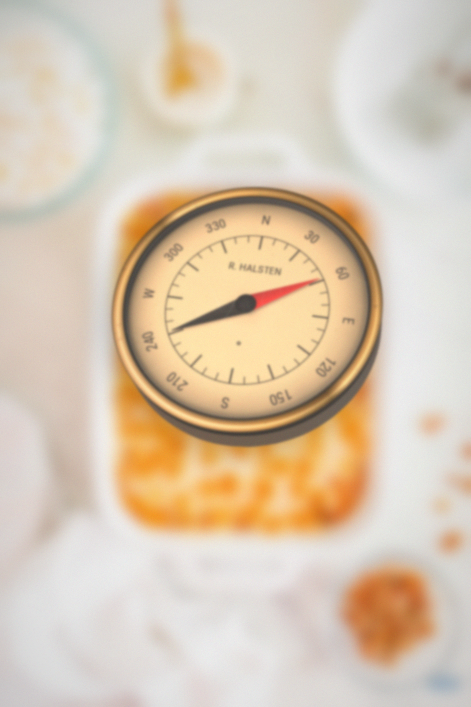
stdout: value=60 unit=°
